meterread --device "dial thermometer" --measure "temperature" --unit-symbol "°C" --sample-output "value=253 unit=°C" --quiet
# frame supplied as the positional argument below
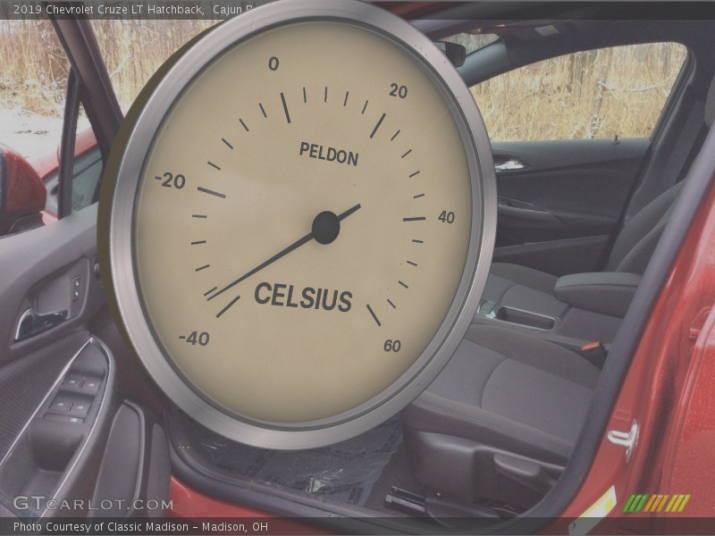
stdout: value=-36 unit=°C
